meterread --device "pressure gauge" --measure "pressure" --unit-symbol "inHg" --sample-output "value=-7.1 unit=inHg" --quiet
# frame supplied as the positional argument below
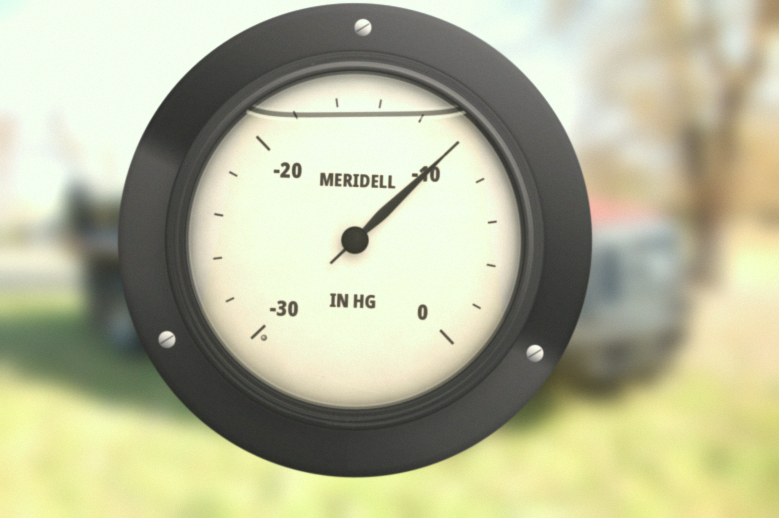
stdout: value=-10 unit=inHg
